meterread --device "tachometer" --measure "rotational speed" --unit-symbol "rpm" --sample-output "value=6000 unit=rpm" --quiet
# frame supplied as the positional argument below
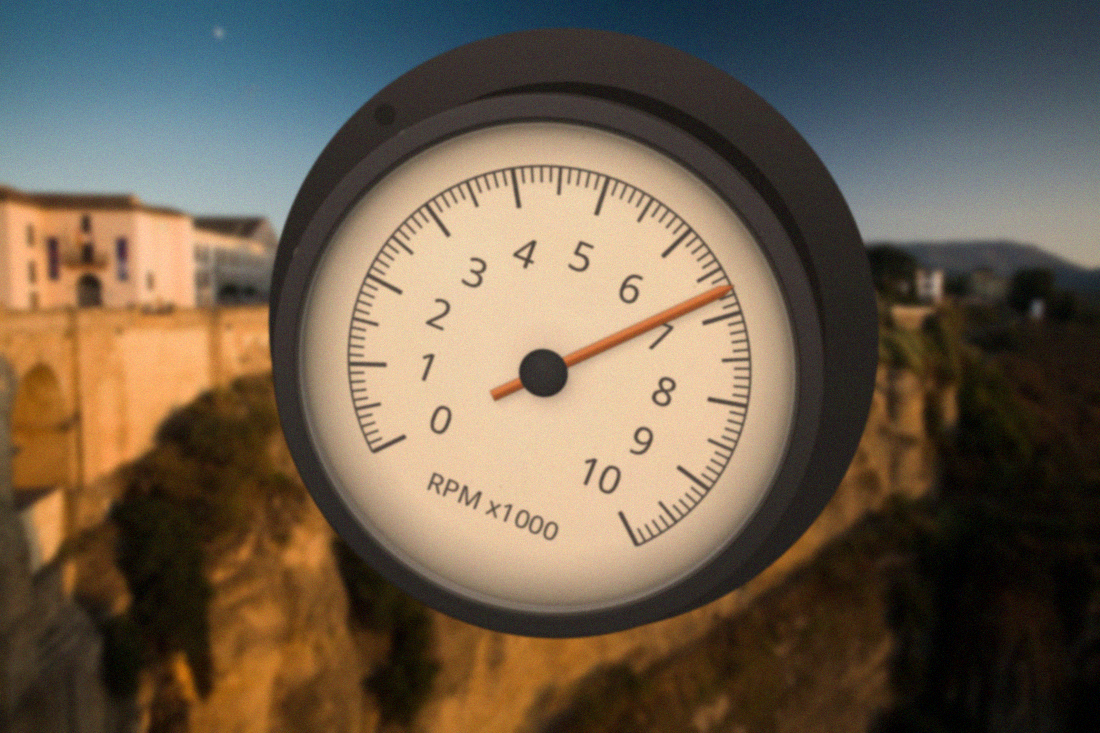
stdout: value=6700 unit=rpm
